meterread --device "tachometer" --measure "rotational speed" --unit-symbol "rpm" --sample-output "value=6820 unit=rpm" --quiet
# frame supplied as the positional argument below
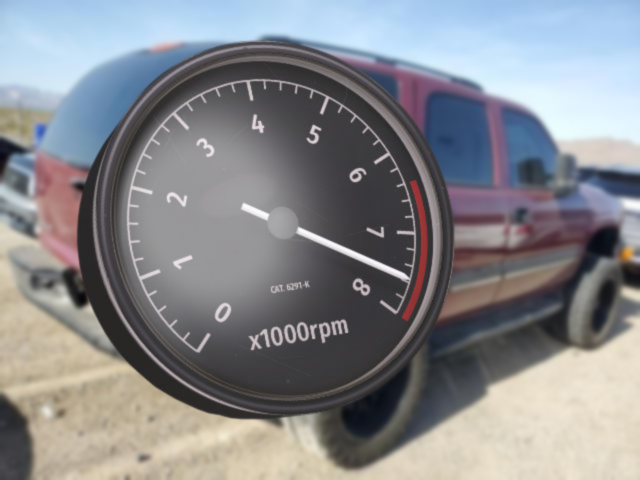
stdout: value=7600 unit=rpm
